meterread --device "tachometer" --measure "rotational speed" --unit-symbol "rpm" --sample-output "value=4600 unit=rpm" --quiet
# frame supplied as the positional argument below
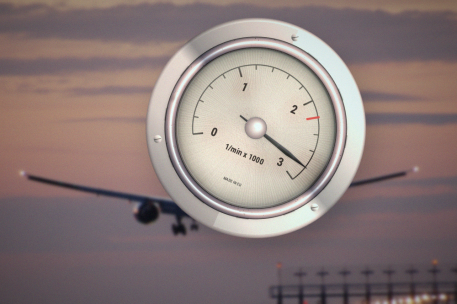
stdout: value=2800 unit=rpm
